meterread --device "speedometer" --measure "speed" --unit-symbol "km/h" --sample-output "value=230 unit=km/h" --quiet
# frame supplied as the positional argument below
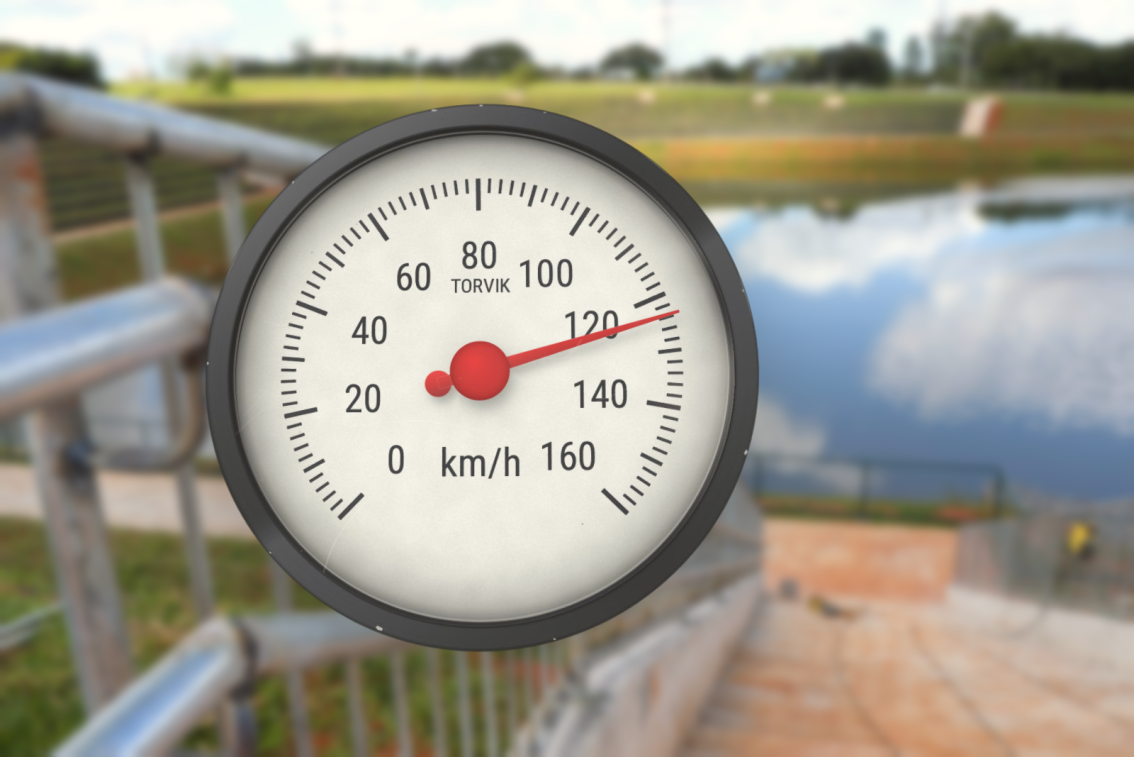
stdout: value=124 unit=km/h
